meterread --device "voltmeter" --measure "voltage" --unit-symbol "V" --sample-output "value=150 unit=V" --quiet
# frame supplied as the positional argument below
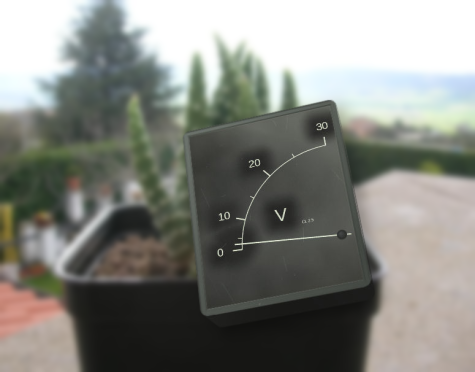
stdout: value=2.5 unit=V
